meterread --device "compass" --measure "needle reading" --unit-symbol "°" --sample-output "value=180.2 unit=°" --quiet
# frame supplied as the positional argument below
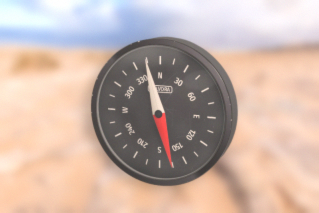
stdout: value=165 unit=°
